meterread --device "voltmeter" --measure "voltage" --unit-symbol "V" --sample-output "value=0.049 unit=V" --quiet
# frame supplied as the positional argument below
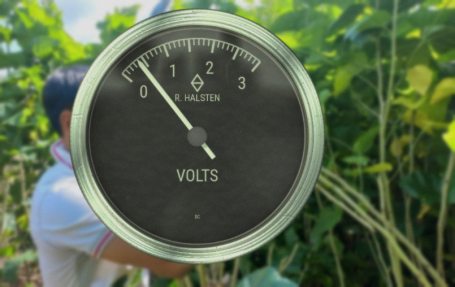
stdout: value=0.4 unit=V
